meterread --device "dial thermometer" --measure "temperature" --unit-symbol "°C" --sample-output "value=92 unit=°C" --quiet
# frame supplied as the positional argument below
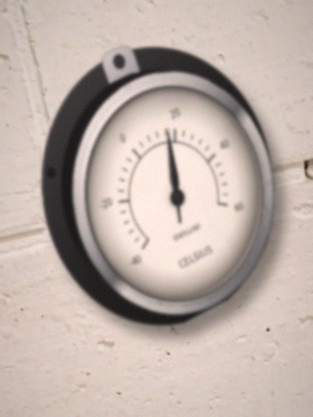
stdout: value=16 unit=°C
